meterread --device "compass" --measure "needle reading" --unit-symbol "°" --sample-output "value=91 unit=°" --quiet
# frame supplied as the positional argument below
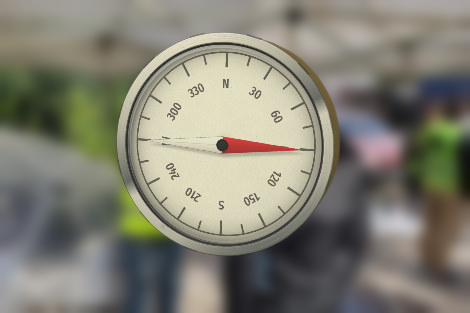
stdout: value=90 unit=°
